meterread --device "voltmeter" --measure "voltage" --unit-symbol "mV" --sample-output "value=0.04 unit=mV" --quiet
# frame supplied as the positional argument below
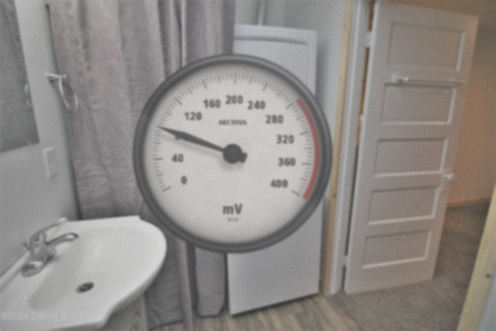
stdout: value=80 unit=mV
